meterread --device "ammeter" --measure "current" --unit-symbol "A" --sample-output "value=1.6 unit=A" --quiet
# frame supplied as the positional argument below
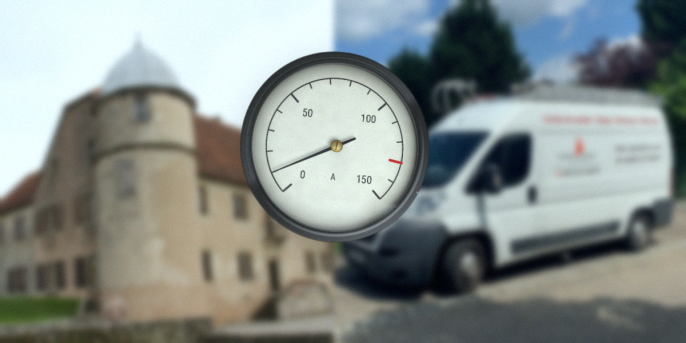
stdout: value=10 unit=A
